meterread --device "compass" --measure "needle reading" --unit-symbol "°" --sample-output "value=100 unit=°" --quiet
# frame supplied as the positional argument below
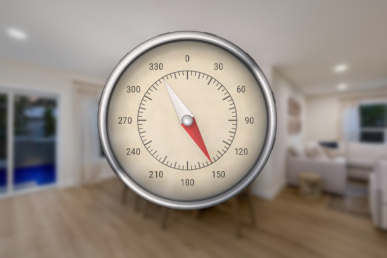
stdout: value=150 unit=°
